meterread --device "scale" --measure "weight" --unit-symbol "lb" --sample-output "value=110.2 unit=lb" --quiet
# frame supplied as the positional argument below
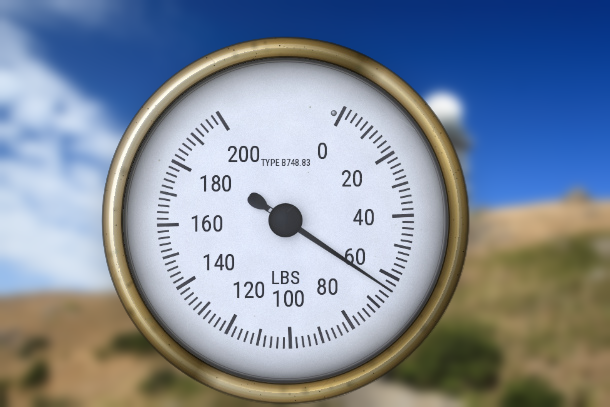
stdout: value=64 unit=lb
